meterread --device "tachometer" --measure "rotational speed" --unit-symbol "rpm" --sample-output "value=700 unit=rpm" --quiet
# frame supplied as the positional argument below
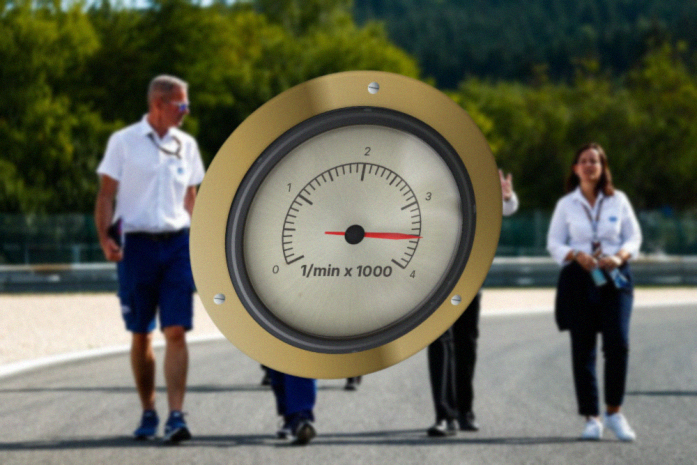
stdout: value=3500 unit=rpm
